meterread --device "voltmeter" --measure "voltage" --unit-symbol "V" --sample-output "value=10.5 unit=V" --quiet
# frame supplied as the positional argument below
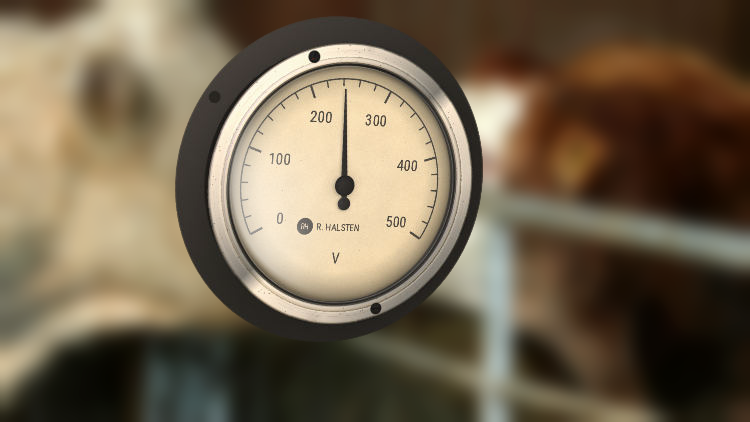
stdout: value=240 unit=V
